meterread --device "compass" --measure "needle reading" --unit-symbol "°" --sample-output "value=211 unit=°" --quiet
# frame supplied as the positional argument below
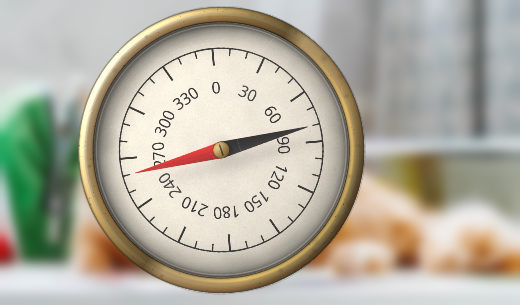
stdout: value=260 unit=°
